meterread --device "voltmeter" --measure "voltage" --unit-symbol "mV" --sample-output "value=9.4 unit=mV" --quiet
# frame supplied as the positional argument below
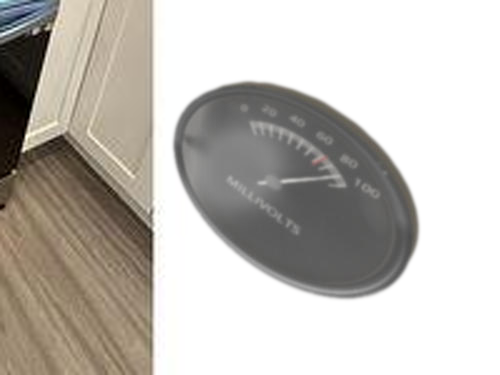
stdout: value=90 unit=mV
